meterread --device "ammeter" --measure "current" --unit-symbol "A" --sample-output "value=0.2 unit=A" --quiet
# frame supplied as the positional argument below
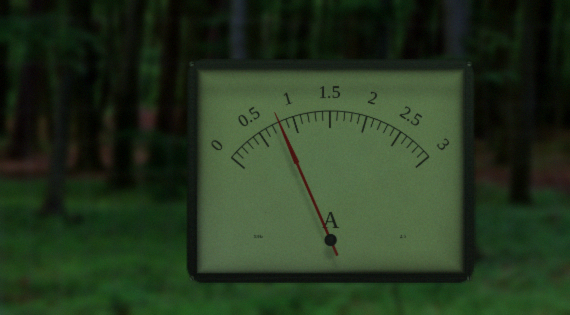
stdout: value=0.8 unit=A
